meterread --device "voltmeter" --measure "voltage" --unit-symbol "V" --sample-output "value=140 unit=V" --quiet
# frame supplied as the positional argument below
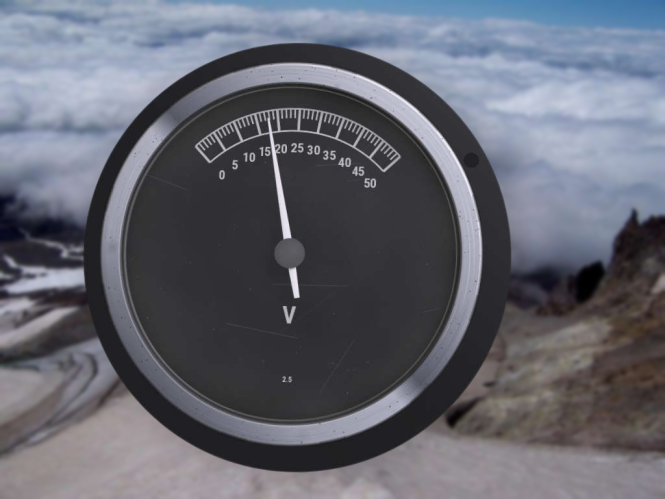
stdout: value=18 unit=V
